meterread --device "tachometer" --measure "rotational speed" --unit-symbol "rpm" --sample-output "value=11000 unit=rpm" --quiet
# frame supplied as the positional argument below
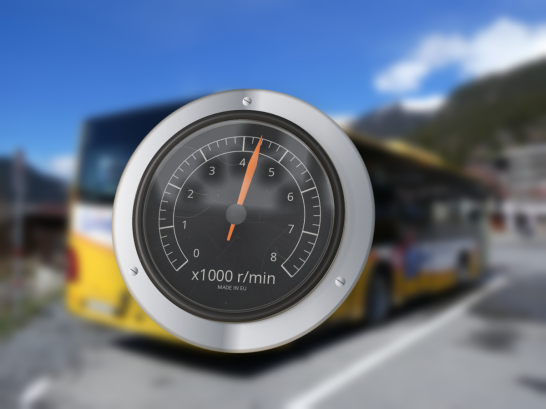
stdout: value=4400 unit=rpm
